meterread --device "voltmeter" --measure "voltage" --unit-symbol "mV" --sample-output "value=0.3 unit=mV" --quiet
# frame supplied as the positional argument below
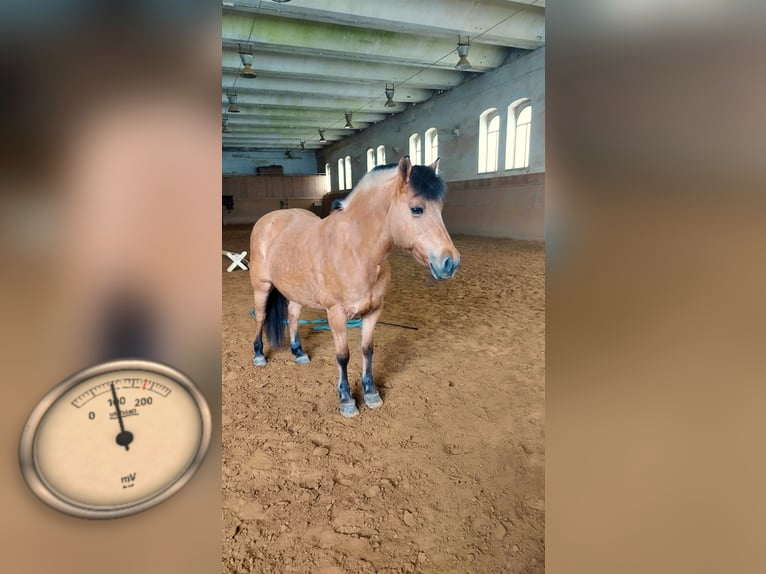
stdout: value=100 unit=mV
